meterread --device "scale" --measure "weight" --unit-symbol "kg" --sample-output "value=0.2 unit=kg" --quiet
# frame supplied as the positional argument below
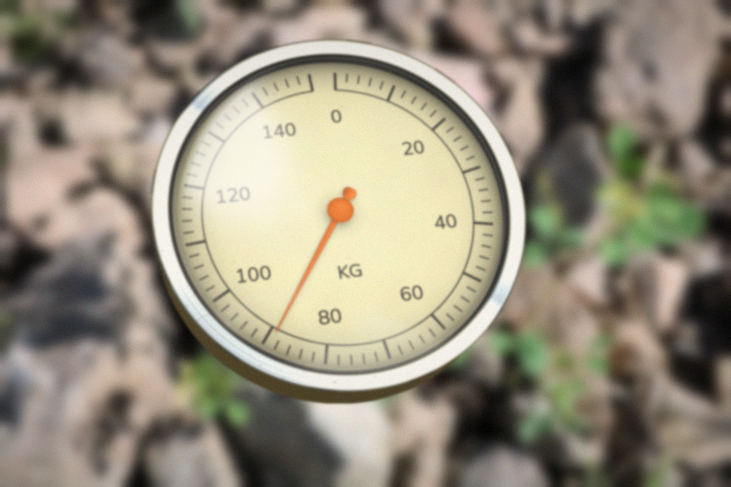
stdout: value=89 unit=kg
